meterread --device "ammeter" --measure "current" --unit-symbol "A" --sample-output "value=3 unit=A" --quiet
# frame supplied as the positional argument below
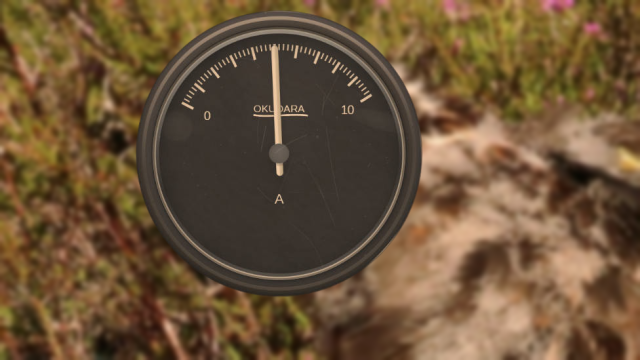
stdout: value=5 unit=A
